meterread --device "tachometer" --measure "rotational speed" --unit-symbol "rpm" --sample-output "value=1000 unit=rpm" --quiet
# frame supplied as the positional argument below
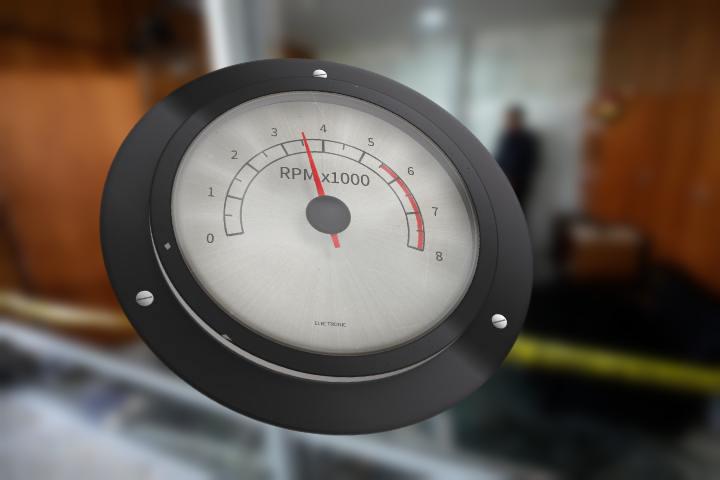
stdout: value=3500 unit=rpm
